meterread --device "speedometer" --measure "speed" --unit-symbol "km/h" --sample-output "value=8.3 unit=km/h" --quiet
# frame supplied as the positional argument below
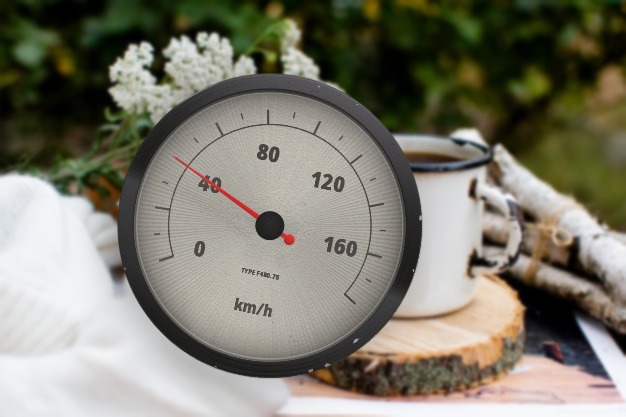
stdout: value=40 unit=km/h
